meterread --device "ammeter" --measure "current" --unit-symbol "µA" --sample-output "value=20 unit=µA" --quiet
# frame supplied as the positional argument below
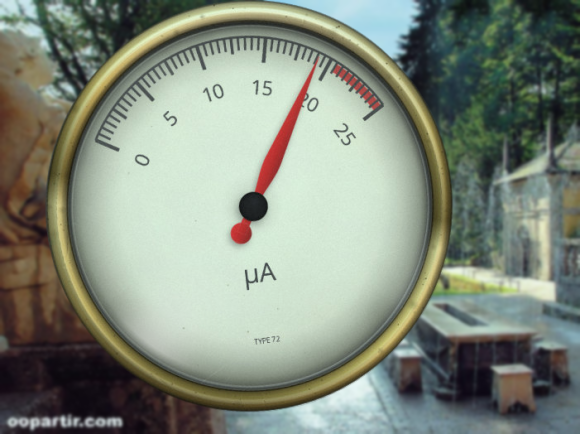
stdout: value=19 unit=µA
